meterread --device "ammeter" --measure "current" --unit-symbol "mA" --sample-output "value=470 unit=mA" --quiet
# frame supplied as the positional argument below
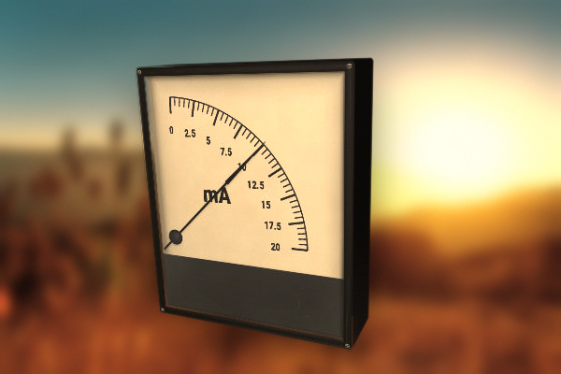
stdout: value=10 unit=mA
